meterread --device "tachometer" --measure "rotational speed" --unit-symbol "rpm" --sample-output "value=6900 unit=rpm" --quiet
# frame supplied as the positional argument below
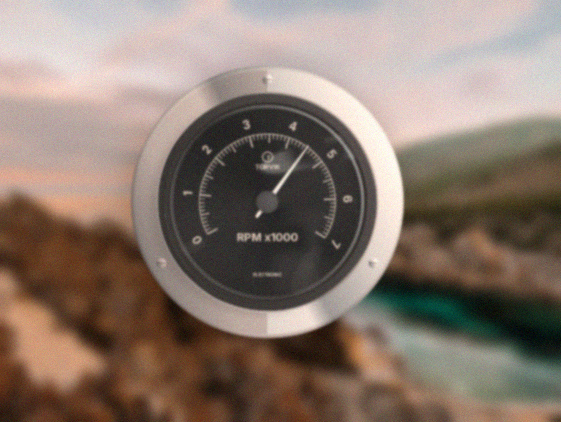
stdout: value=4500 unit=rpm
